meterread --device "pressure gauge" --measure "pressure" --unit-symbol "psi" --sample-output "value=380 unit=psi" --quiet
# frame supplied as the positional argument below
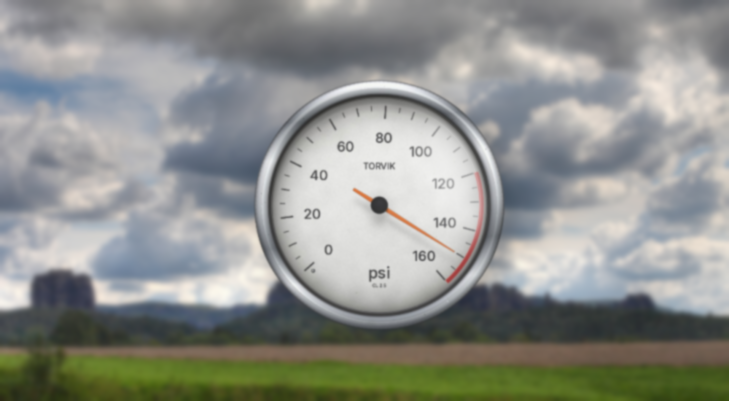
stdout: value=150 unit=psi
